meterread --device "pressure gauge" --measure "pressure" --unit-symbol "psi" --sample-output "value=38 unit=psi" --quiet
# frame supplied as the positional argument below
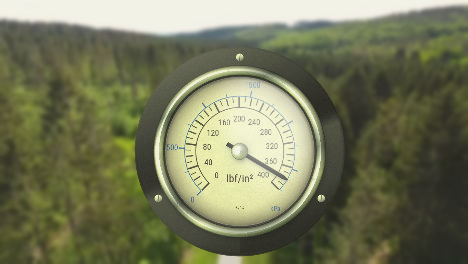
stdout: value=380 unit=psi
